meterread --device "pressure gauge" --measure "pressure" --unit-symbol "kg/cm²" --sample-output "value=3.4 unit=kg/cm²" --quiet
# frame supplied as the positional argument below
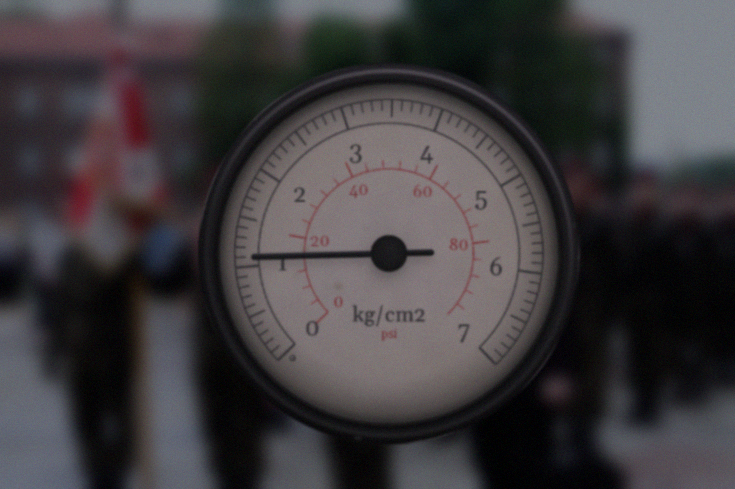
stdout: value=1.1 unit=kg/cm²
